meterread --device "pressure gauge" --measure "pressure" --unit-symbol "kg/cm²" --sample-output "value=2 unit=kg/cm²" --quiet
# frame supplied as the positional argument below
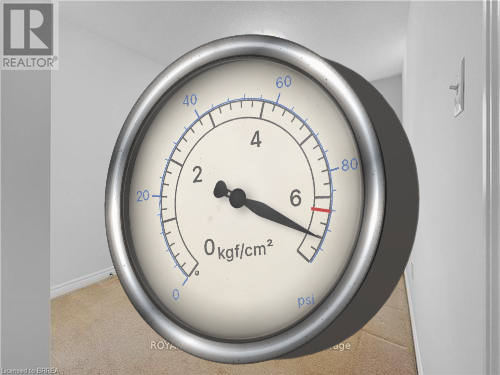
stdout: value=6.6 unit=kg/cm²
